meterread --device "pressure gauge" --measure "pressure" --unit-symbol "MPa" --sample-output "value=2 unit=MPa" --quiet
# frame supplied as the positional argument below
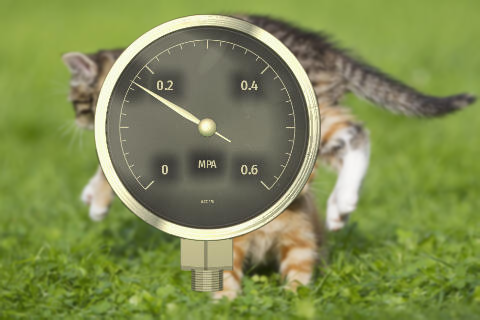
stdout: value=0.17 unit=MPa
